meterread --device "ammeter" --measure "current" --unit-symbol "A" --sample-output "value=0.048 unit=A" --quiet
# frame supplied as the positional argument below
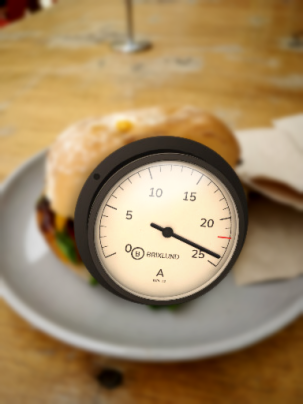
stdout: value=24 unit=A
